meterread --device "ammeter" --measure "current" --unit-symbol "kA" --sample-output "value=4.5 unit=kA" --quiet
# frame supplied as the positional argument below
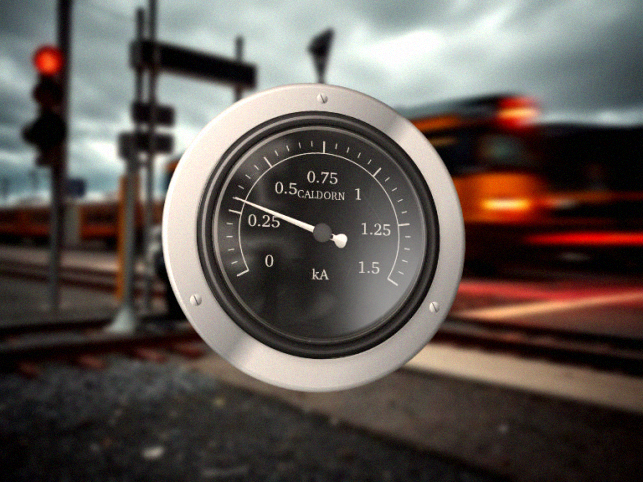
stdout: value=0.3 unit=kA
